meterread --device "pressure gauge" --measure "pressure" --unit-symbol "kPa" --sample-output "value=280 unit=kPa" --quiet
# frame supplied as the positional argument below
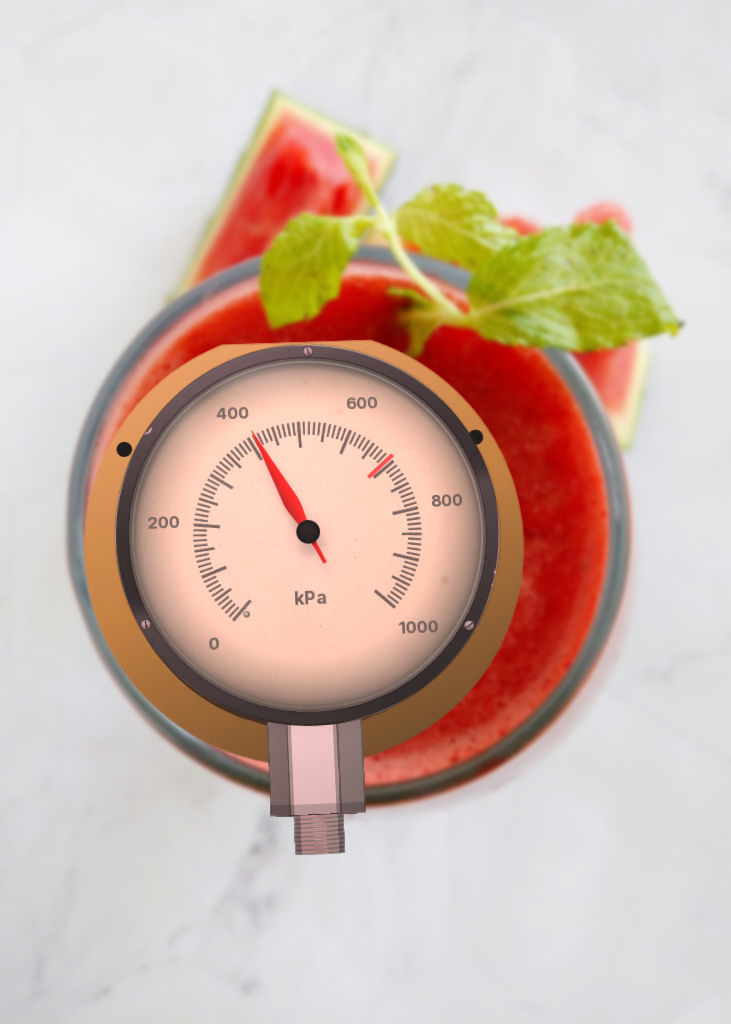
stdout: value=410 unit=kPa
